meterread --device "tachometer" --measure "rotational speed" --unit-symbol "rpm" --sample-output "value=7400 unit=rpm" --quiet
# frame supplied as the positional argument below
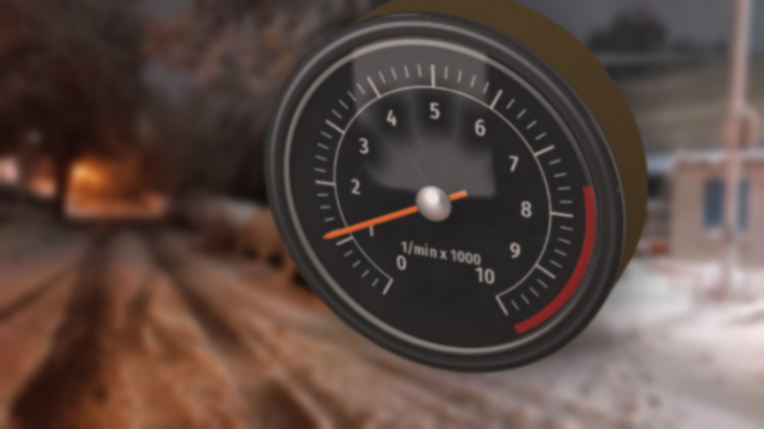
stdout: value=1200 unit=rpm
